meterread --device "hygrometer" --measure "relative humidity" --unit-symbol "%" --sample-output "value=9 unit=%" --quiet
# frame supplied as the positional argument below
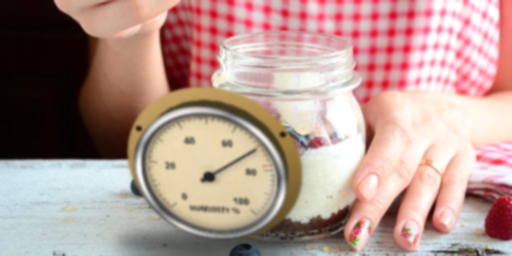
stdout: value=70 unit=%
